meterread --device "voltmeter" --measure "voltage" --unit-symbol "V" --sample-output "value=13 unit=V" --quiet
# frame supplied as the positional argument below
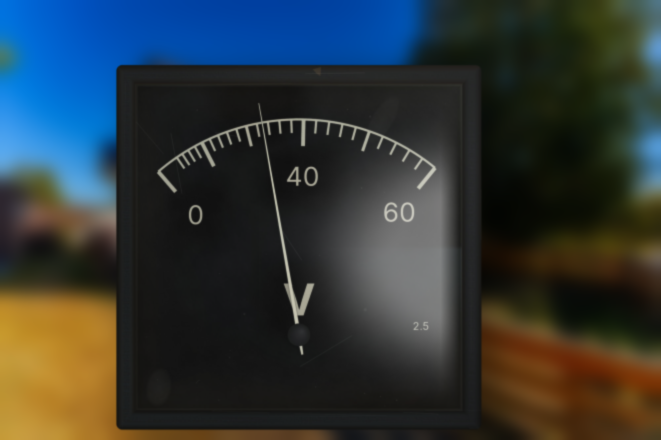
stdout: value=33 unit=V
